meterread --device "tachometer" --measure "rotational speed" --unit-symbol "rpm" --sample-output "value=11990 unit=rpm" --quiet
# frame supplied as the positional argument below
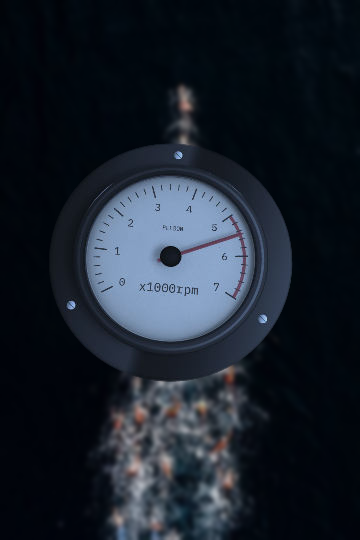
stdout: value=5500 unit=rpm
